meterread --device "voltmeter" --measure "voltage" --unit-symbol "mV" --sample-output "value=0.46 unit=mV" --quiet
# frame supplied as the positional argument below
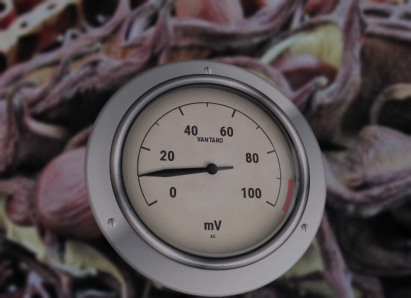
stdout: value=10 unit=mV
